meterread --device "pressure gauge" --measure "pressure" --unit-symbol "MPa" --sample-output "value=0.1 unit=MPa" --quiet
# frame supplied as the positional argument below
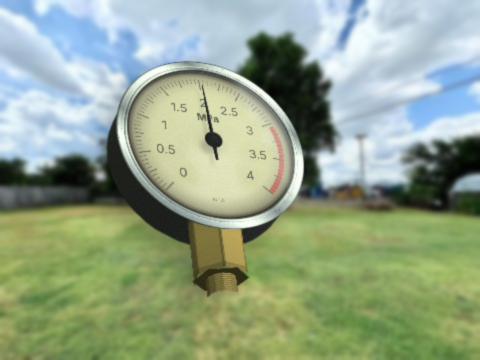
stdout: value=2 unit=MPa
